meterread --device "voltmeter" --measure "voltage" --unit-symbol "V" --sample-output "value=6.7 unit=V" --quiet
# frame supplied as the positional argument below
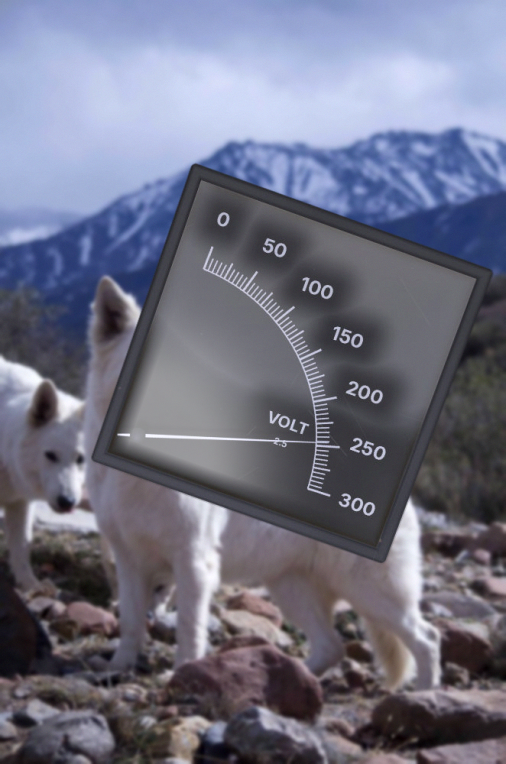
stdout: value=245 unit=V
